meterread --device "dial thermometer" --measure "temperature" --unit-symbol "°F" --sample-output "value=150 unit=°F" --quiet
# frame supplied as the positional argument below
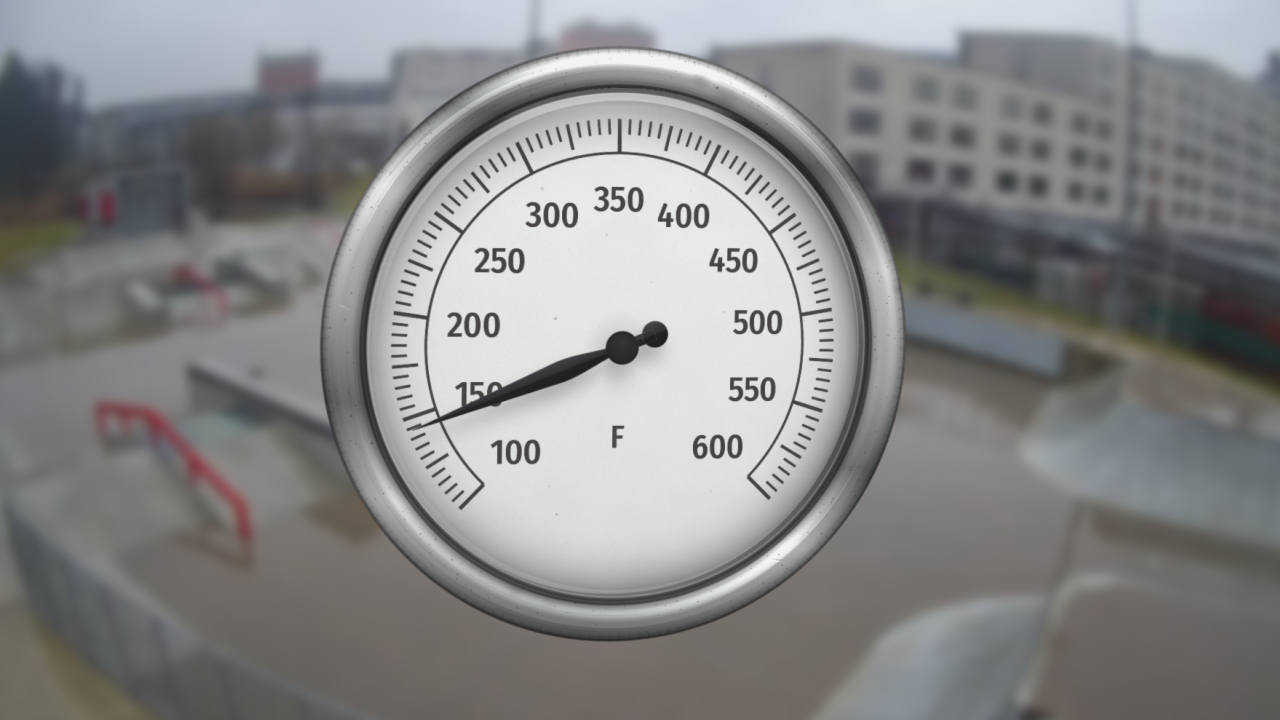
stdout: value=145 unit=°F
